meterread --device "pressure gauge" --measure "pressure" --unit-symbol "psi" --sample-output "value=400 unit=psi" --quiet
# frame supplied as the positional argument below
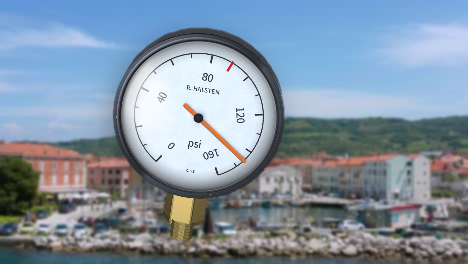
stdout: value=145 unit=psi
